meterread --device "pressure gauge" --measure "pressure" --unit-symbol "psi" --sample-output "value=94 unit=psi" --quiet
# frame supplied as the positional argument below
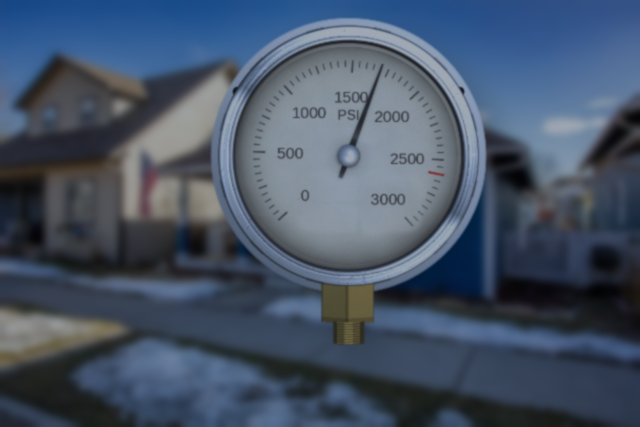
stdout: value=1700 unit=psi
